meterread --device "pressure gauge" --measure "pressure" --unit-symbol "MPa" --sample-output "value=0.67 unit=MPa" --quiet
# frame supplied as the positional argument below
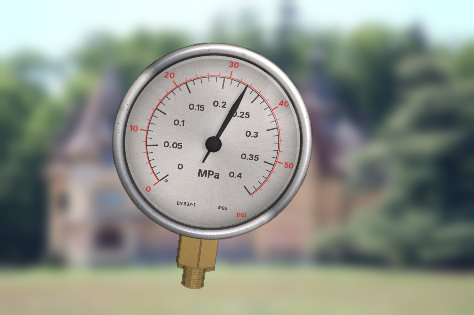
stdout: value=0.23 unit=MPa
